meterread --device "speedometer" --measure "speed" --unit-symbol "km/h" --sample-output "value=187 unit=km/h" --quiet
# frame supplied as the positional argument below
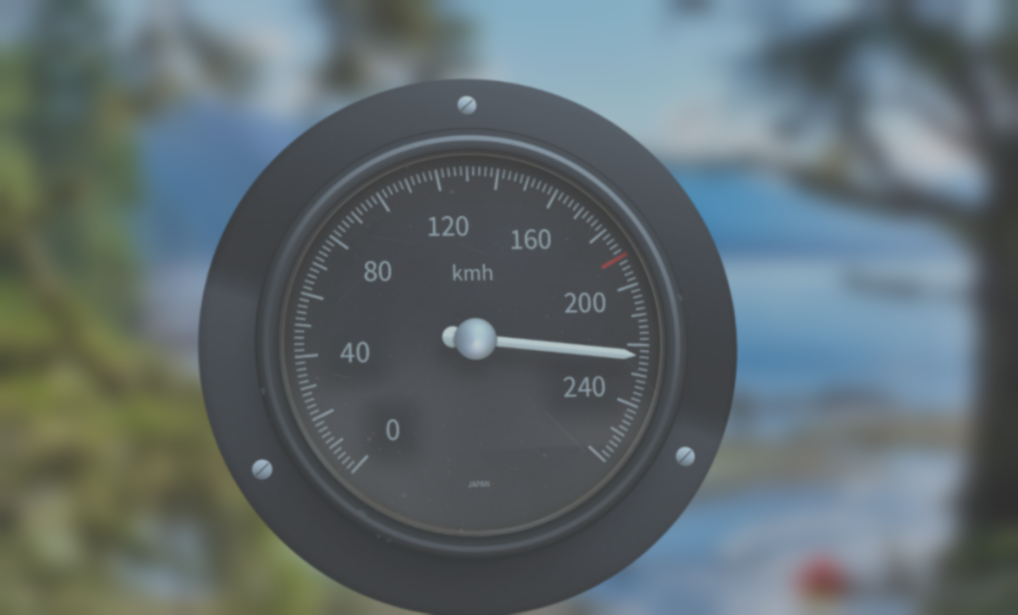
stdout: value=224 unit=km/h
